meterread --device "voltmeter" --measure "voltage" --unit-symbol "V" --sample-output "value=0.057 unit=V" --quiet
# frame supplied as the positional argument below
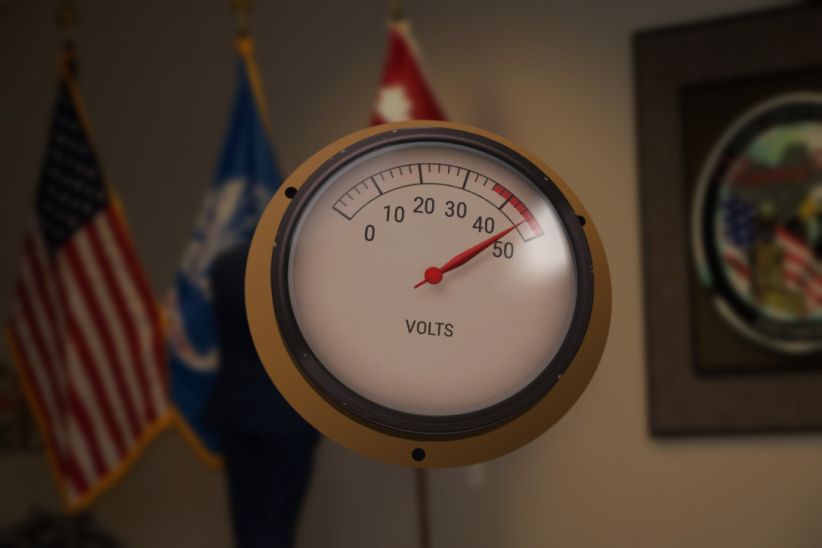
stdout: value=46 unit=V
